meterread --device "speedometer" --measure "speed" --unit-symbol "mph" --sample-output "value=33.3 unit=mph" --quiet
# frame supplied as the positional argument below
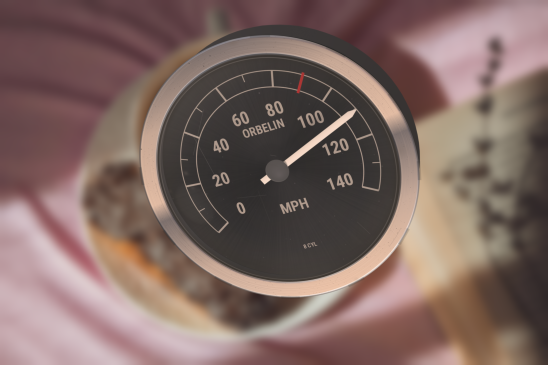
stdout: value=110 unit=mph
